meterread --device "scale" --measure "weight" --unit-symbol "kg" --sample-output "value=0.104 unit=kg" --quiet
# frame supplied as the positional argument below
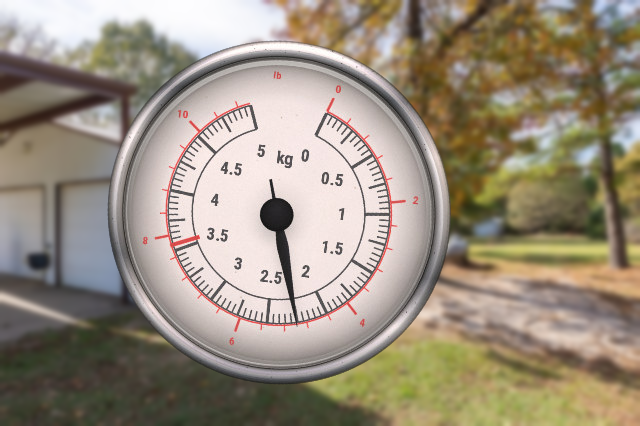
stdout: value=2.25 unit=kg
